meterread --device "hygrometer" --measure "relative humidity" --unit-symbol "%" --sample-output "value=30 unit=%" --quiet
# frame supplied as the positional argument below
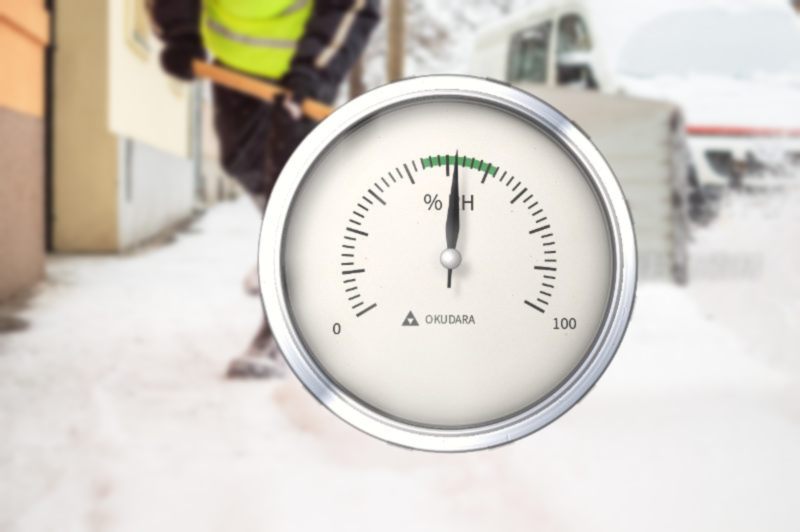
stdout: value=52 unit=%
